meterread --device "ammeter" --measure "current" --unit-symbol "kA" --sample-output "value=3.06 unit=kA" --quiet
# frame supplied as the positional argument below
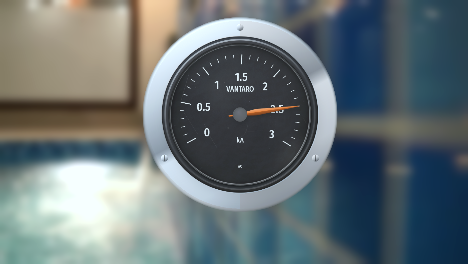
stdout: value=2.5 unit=kA
